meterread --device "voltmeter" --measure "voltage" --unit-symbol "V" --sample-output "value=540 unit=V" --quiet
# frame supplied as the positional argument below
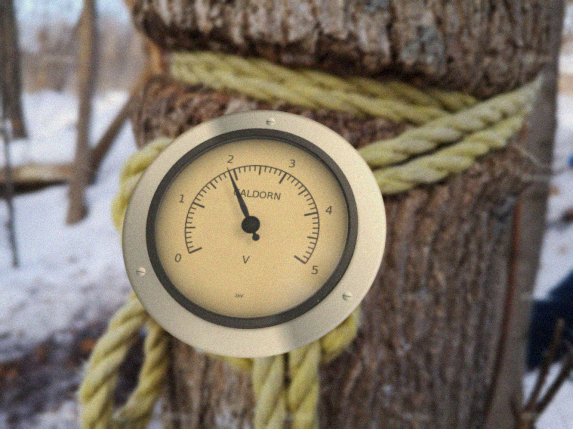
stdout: value=1.9 unit=V
